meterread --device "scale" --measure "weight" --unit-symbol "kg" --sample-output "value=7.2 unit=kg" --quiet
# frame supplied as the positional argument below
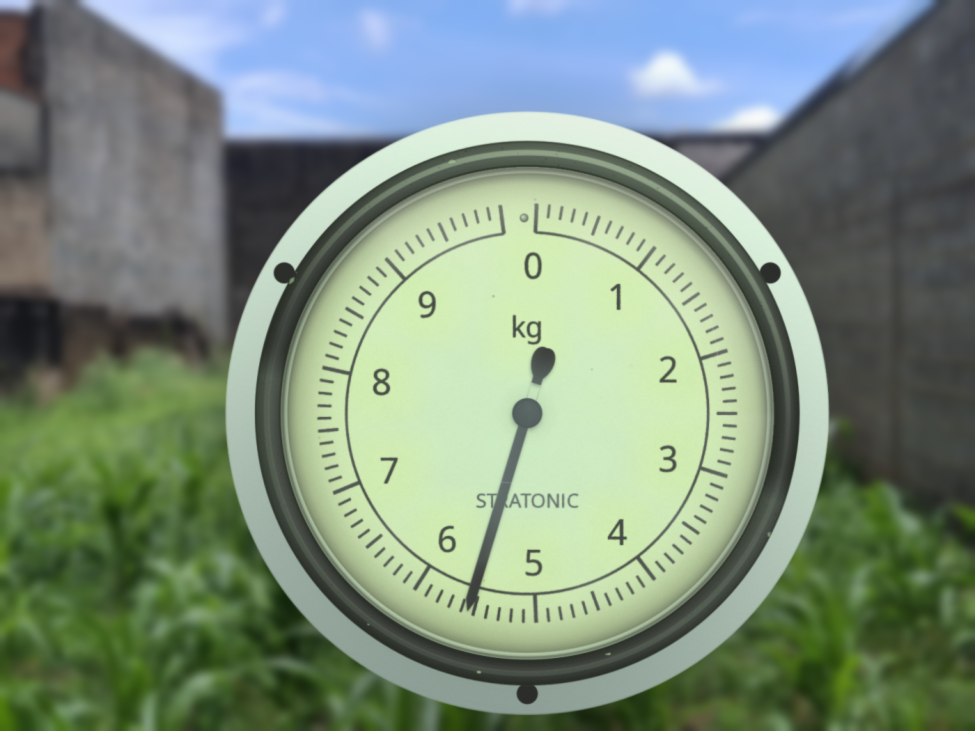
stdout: value=5.55 unit=kg
